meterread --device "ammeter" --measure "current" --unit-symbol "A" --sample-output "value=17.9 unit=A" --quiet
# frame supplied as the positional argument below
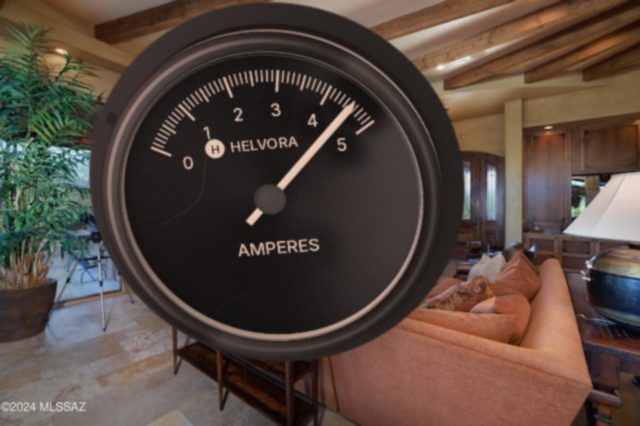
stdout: value=4.5 unit=A
